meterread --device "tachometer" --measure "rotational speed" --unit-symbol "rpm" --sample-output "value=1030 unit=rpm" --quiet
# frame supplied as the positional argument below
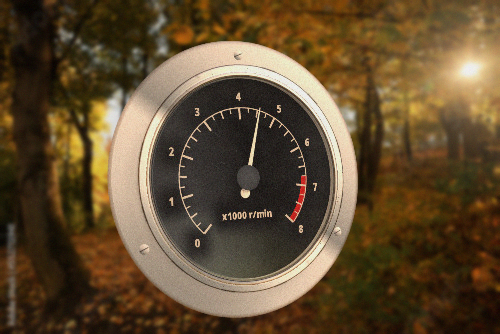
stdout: value=4500 unit=rpm
